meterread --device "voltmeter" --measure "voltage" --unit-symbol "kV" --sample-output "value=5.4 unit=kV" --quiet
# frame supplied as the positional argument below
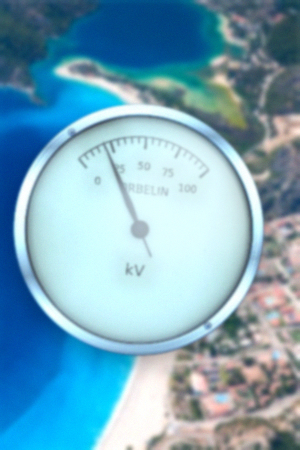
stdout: value=20 unit=kV
